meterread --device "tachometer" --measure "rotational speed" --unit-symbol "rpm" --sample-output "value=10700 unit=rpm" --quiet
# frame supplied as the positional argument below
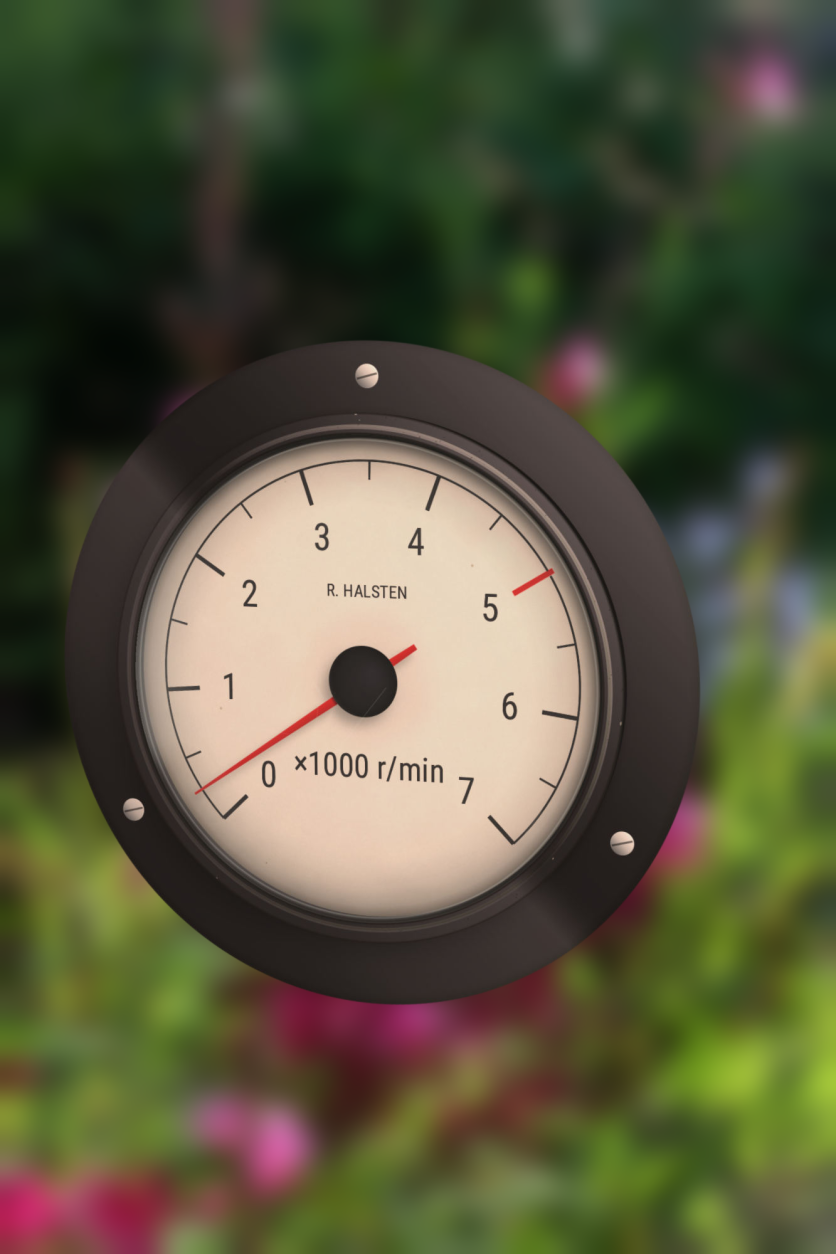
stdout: value=250 unit=rpm
